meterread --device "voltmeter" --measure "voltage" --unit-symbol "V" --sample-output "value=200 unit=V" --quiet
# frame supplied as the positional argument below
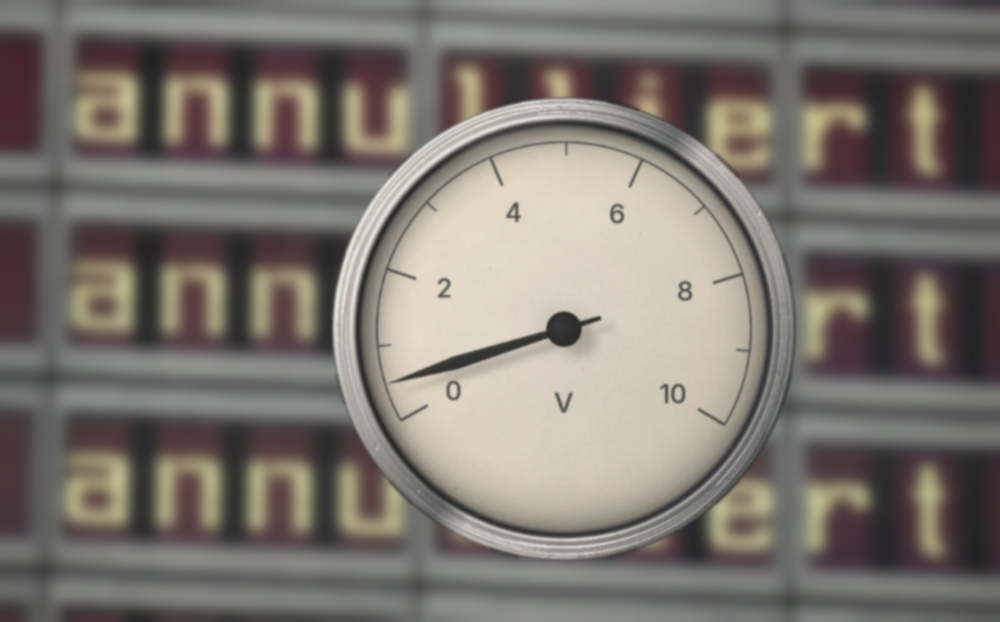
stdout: value=0.5 unit=V
